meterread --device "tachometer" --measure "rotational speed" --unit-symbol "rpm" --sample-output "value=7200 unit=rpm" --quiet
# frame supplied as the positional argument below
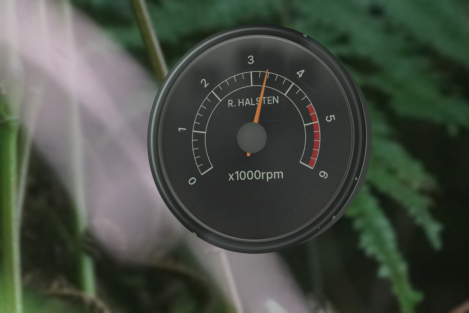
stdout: value=3400 unit=rpm
